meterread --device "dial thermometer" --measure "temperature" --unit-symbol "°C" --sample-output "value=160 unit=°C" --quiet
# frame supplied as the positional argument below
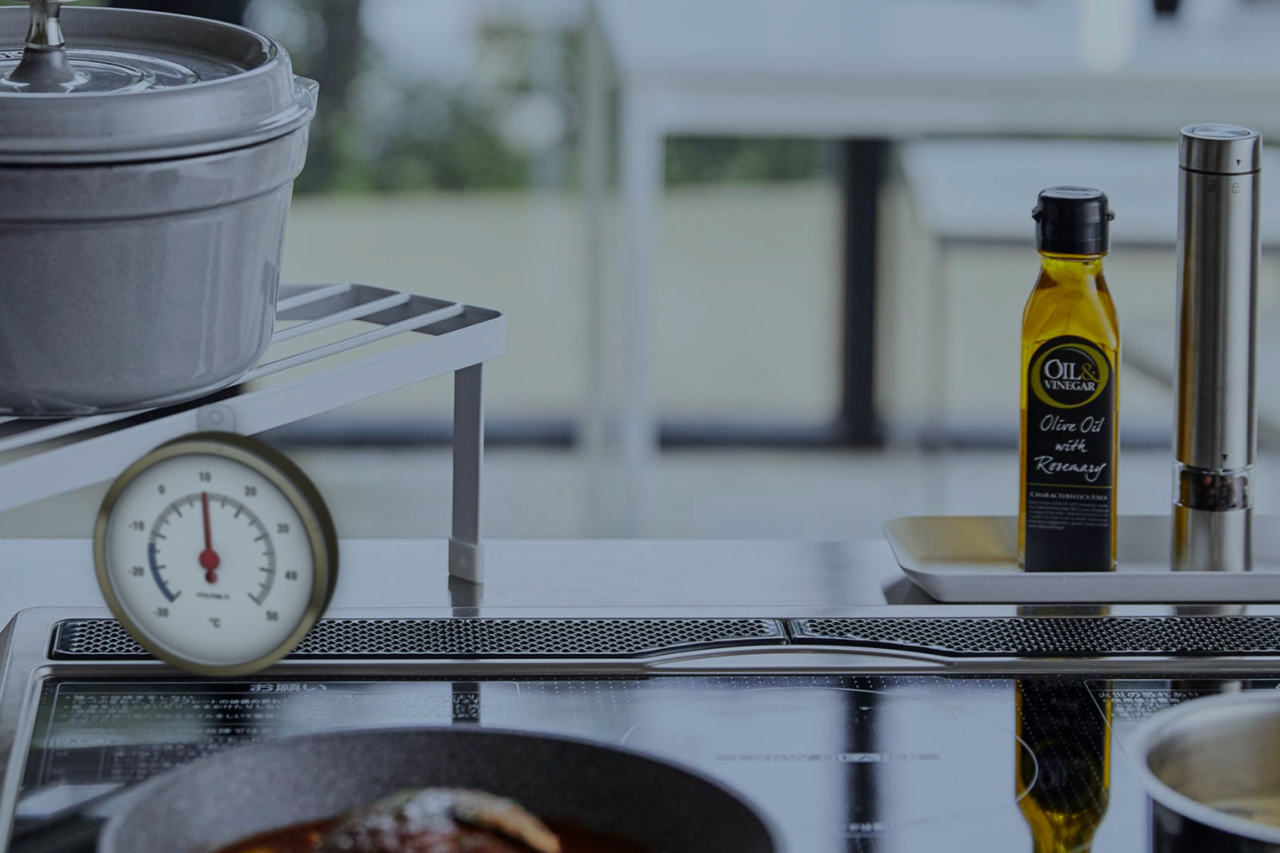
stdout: value=10 unit=°C
